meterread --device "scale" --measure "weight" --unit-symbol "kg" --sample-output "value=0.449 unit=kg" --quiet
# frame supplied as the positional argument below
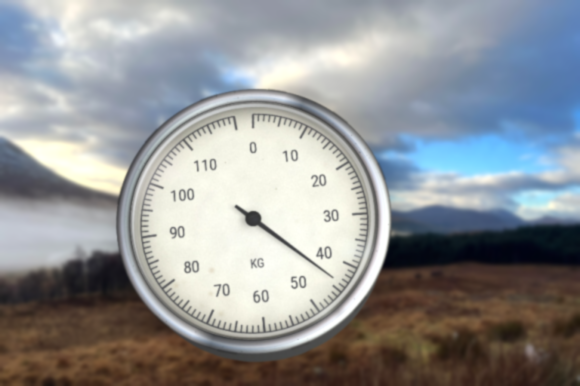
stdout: value=44 unit=kg
